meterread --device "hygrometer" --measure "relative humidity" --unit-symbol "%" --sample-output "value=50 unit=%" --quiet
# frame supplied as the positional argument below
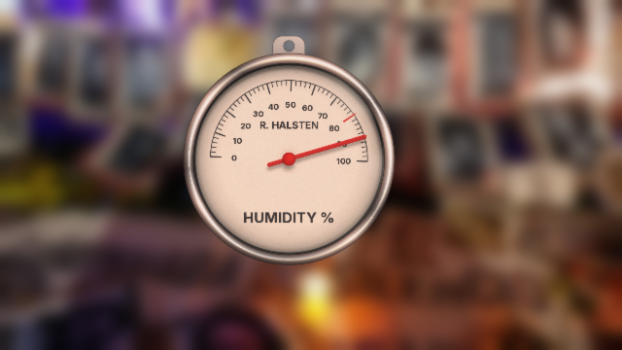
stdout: value=90 unit=%
